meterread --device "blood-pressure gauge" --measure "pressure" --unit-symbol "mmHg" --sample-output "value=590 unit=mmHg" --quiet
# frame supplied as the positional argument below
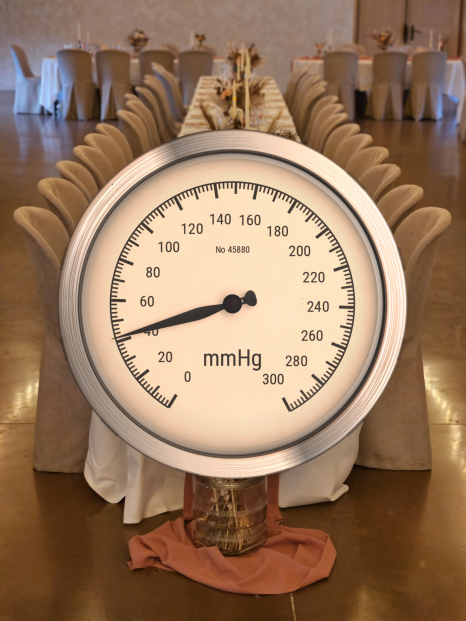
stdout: value=42 unit=mmHg
